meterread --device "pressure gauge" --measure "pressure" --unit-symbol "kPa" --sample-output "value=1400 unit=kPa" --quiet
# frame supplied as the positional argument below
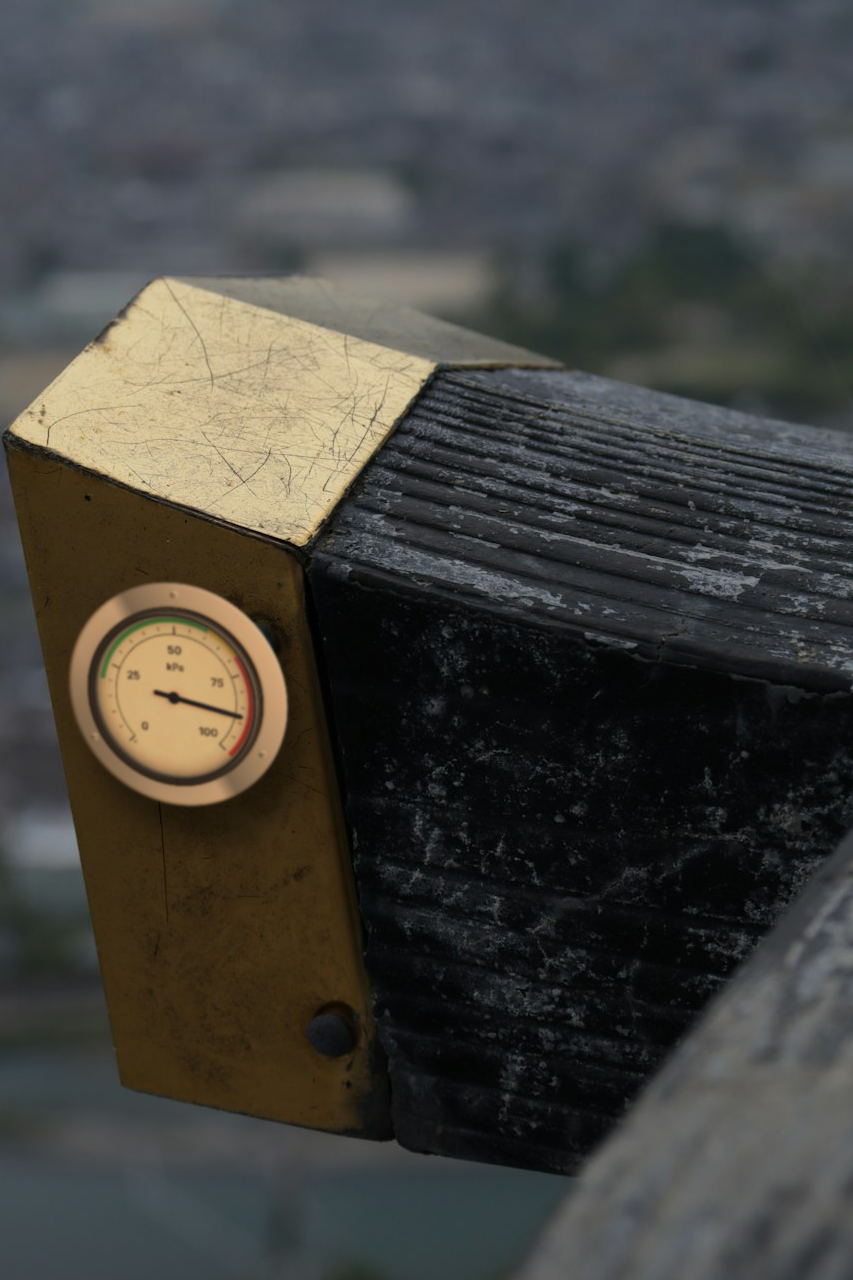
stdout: value=87.5 unit=kPa
